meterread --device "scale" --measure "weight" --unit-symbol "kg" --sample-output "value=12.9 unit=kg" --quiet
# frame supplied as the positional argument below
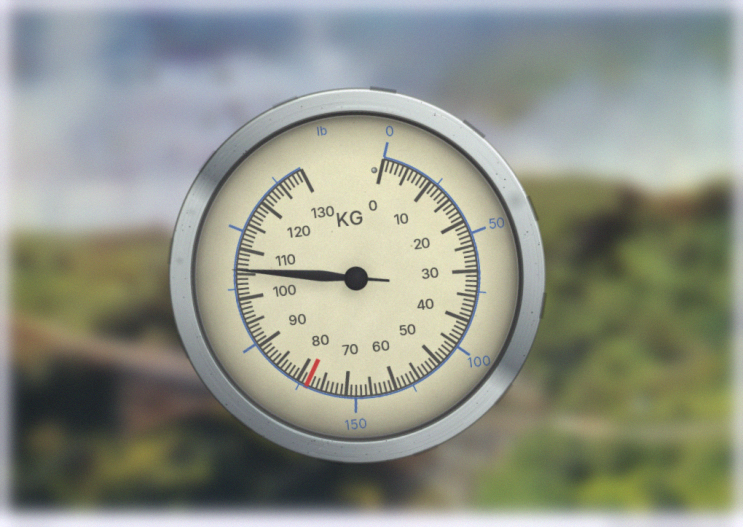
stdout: value=106 unit=kg
